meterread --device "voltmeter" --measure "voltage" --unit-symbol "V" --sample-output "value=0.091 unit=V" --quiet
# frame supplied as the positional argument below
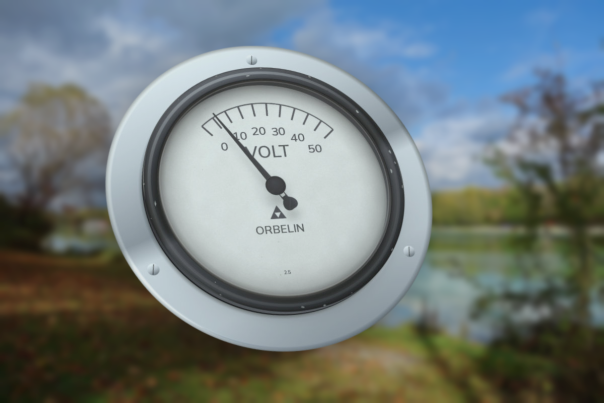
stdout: value=5 unit=V
